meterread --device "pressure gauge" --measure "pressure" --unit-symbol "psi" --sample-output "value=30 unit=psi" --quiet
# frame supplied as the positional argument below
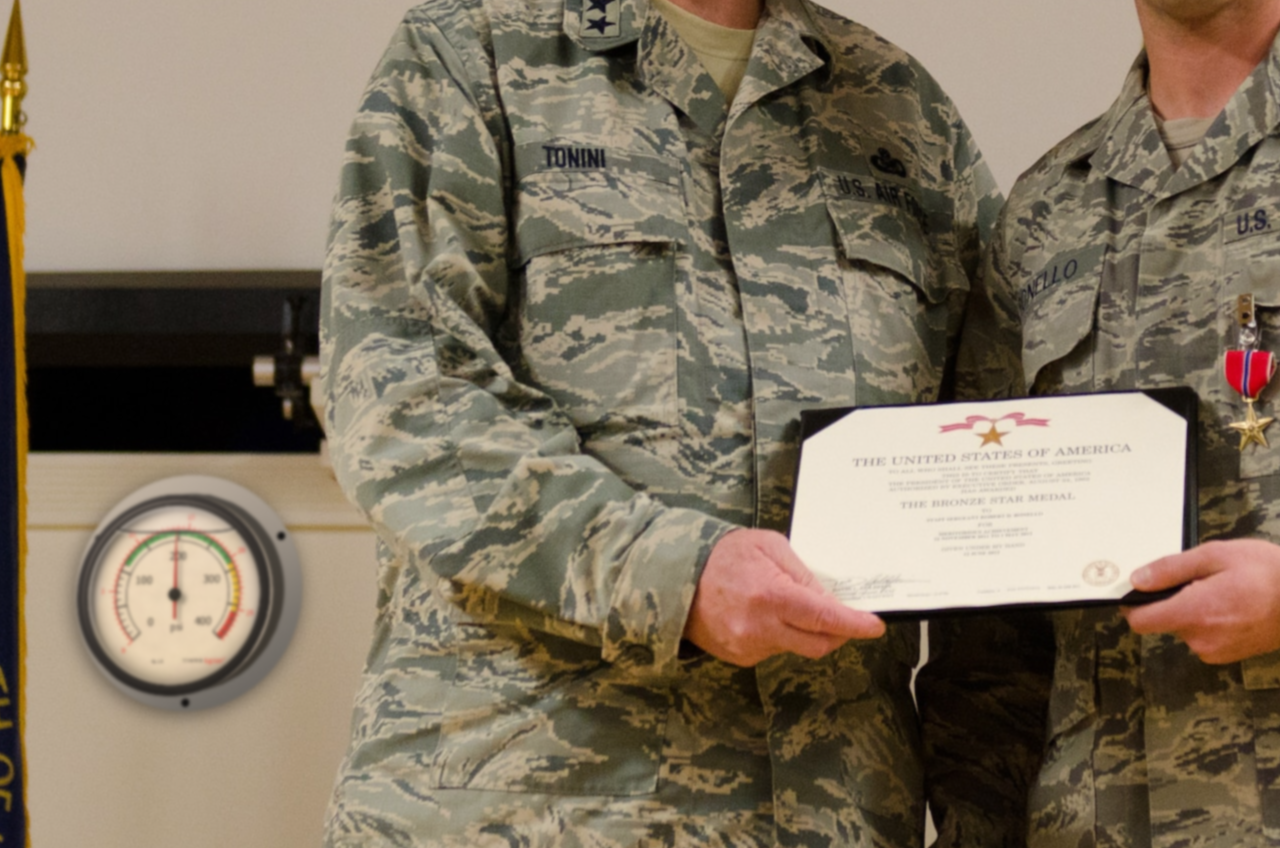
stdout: value=200 unit=psi
